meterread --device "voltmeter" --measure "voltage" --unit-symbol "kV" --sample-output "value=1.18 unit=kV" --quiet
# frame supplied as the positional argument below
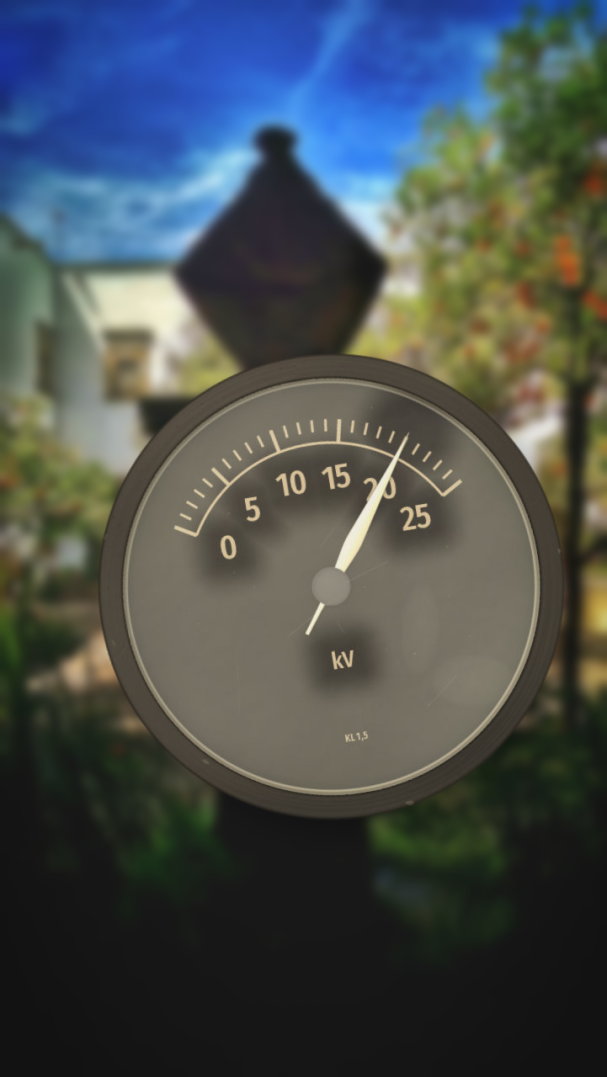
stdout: value=20 unit=kV
